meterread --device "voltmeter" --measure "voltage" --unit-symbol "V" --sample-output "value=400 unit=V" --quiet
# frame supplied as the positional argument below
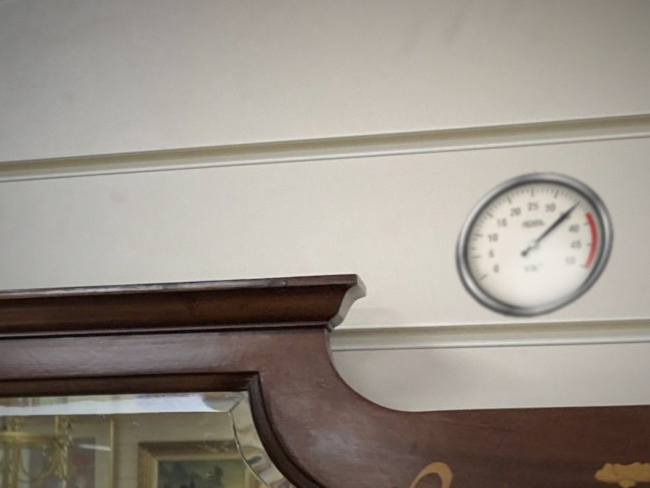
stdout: value=35 unit=V
